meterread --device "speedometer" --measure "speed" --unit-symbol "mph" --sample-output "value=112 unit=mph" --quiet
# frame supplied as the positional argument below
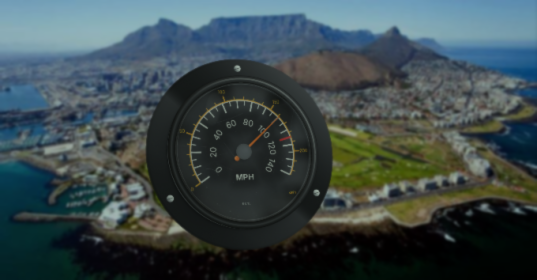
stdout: value=100 unit=mph
